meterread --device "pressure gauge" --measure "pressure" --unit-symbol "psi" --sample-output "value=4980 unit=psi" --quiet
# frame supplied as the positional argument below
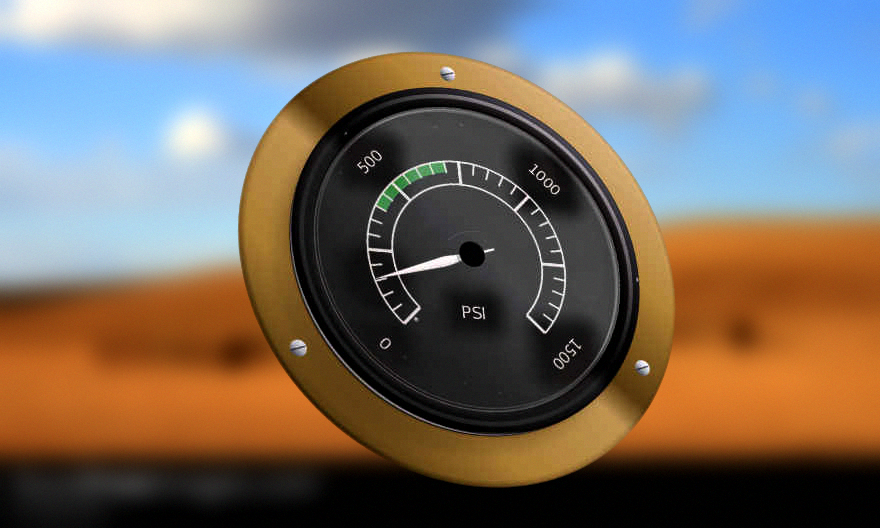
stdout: value=150 unit=psi
